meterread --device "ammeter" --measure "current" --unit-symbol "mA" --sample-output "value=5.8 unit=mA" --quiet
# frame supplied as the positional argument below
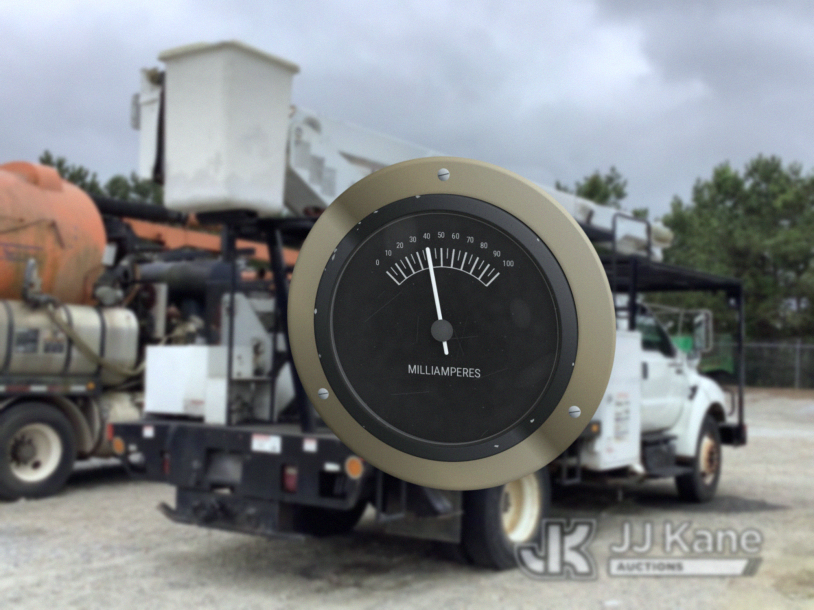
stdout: value=40 unit=mA
